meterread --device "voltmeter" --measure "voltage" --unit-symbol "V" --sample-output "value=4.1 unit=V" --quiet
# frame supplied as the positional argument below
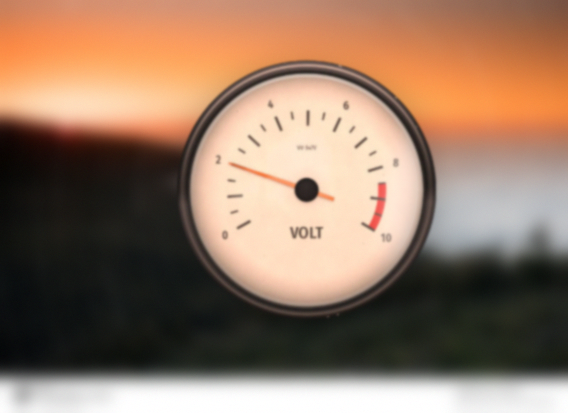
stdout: value=2 unit=V
